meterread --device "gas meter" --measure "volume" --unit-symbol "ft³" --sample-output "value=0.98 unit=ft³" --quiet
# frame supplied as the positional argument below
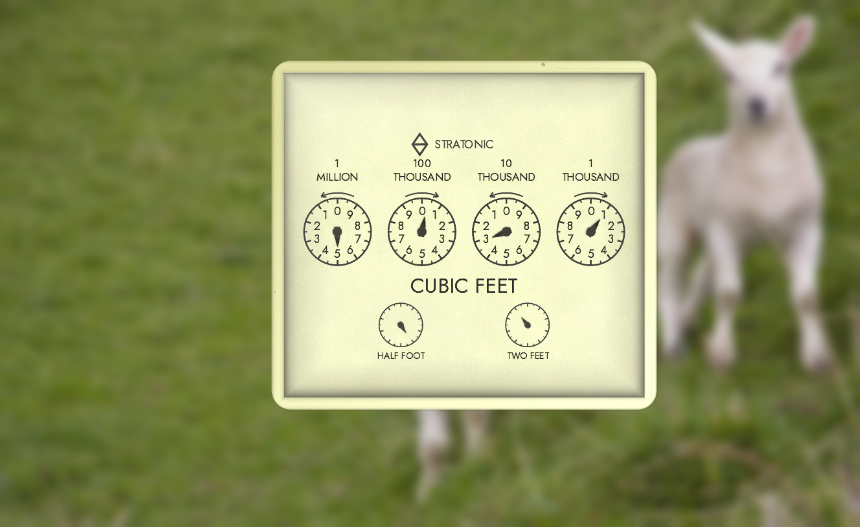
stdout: value=503100 unit=ft³
